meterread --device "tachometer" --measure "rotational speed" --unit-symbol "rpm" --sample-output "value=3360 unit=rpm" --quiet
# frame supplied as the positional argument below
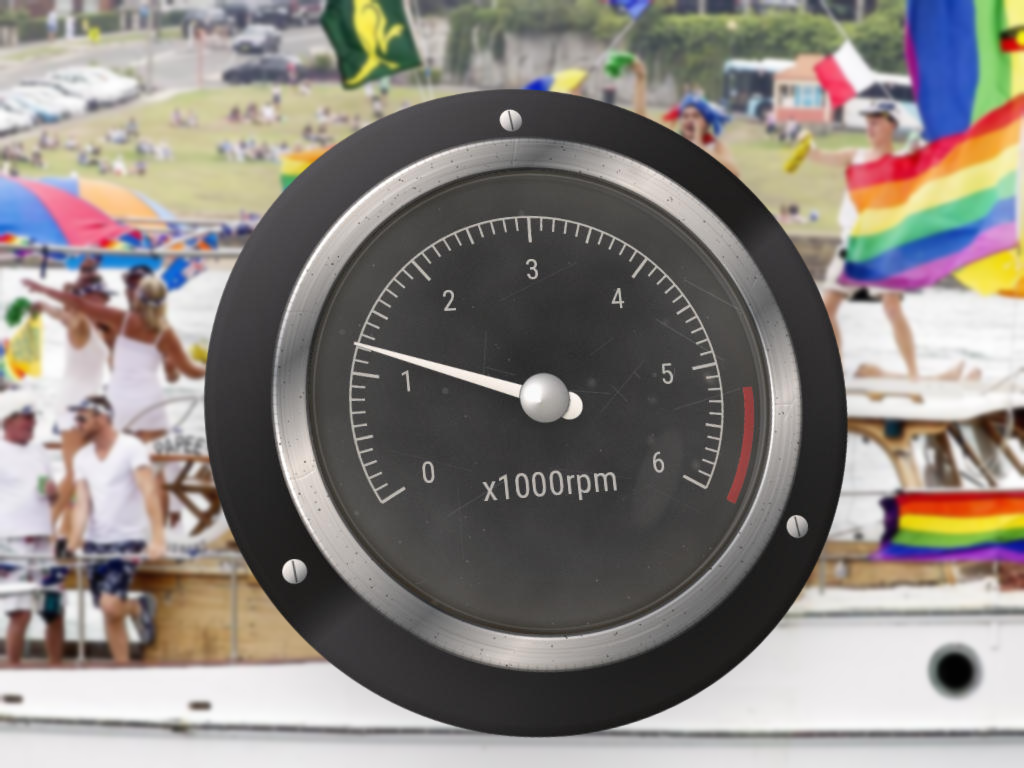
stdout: value=1200 unit=rpm
